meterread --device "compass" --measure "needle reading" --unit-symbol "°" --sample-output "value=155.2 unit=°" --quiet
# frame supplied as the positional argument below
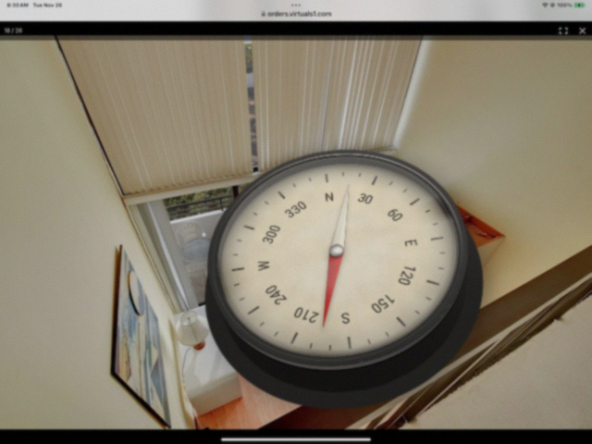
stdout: value=195 unit=°
